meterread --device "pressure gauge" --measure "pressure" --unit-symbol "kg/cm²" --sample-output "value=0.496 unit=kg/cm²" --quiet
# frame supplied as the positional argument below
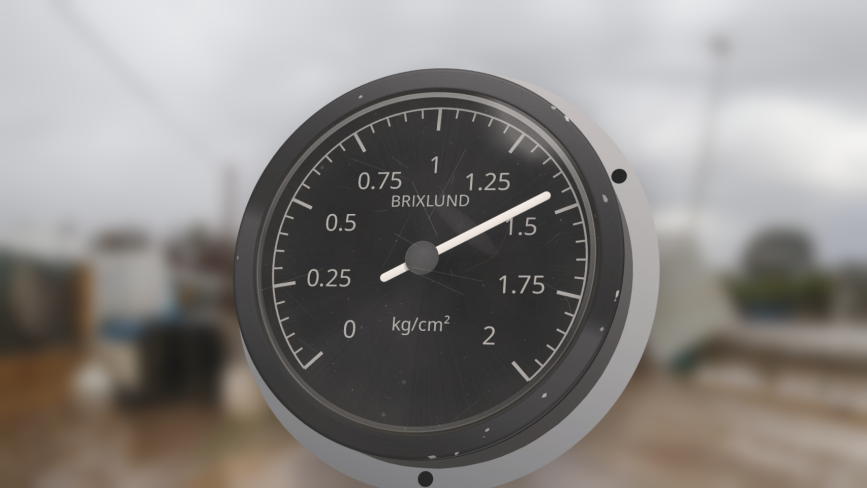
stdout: value=1.45 unit=kg/cm²
